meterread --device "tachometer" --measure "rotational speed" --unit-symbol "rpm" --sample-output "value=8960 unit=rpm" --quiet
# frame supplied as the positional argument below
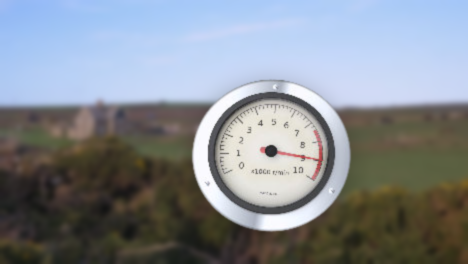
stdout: value=9000 unit=rpm
